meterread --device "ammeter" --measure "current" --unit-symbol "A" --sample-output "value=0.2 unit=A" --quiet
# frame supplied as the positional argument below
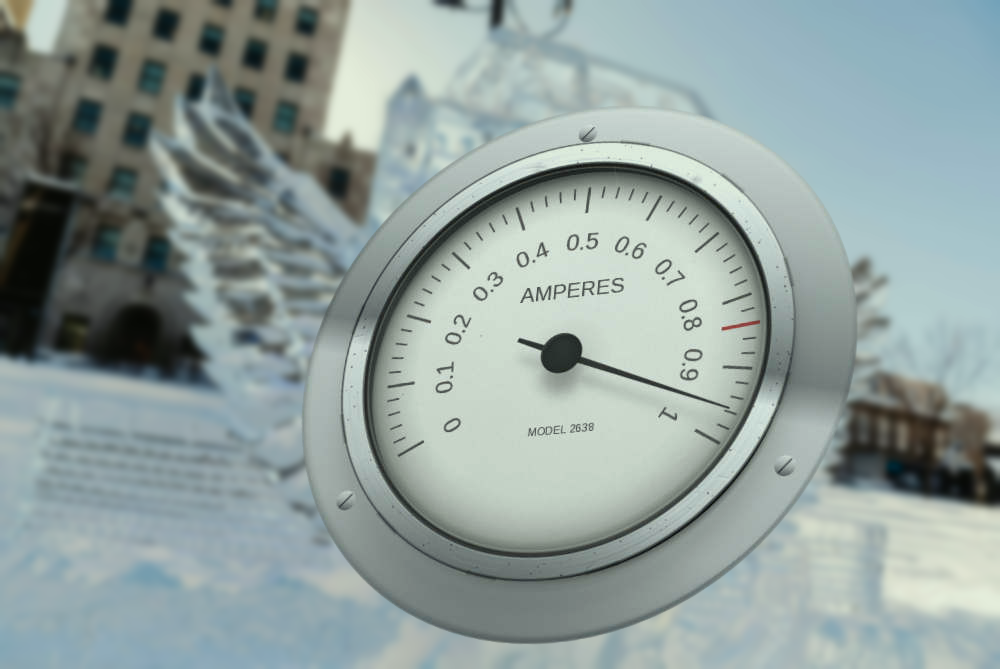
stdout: value=0.96 unit=A
